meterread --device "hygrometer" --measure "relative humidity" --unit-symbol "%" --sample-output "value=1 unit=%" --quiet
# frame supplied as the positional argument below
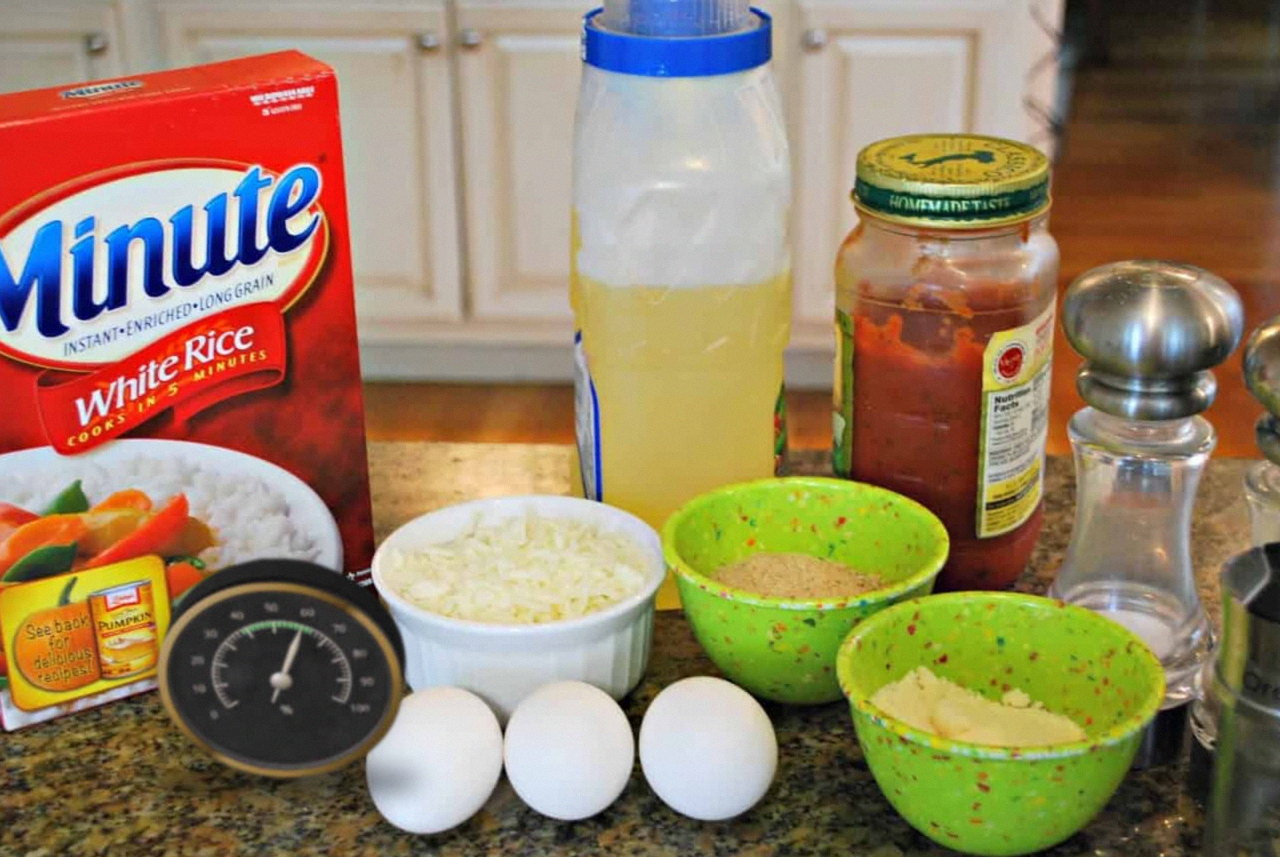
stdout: value=60 unit=%
